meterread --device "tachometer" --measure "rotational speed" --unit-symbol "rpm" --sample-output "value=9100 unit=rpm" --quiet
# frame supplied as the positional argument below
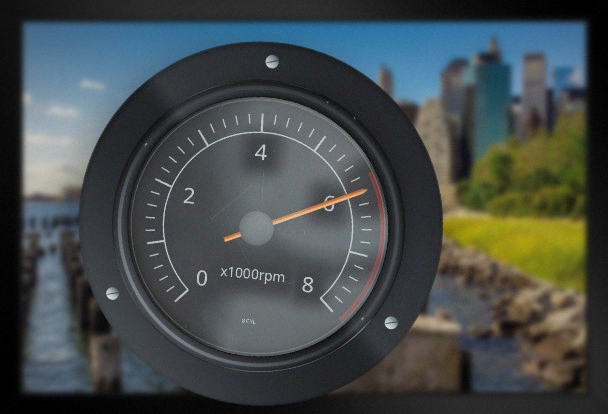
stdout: value=6000 unit=rpm
